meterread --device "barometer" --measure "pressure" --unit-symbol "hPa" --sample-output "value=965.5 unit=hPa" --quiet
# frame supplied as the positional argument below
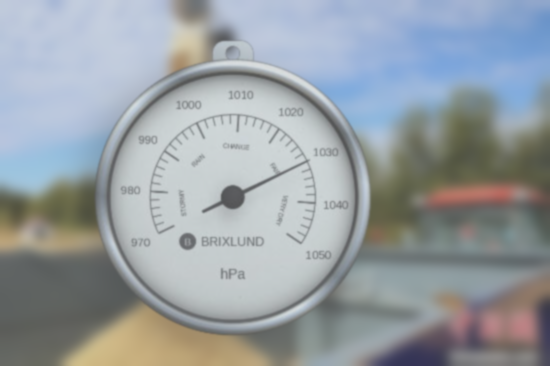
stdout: value=1030 unit=hPa
